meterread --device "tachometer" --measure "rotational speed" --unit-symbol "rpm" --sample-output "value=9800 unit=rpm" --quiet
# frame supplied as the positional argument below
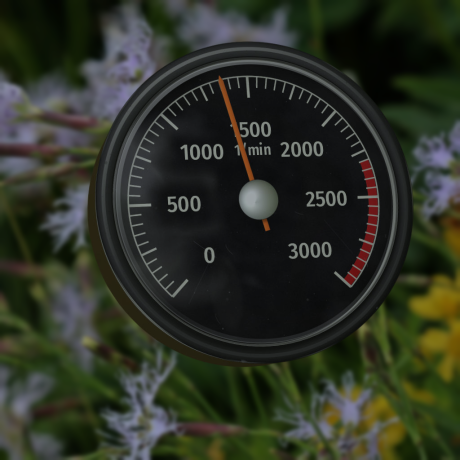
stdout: value=1350 unit=rpm
